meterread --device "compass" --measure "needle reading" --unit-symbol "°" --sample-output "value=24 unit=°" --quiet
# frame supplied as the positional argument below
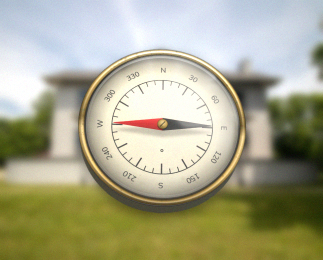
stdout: value=270 unit=°
